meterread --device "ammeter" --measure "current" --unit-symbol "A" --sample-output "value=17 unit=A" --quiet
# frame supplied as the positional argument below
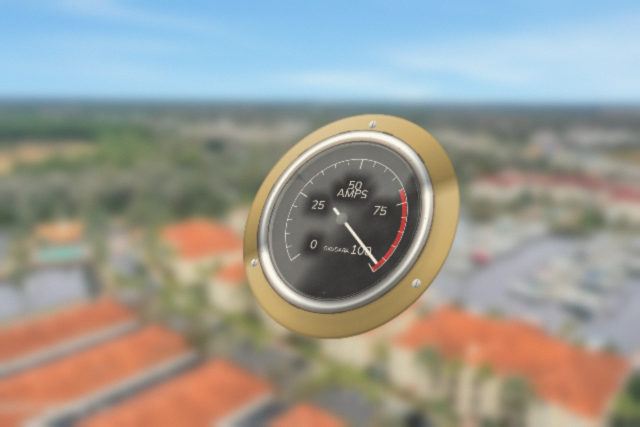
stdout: value=97.5 unit=A
